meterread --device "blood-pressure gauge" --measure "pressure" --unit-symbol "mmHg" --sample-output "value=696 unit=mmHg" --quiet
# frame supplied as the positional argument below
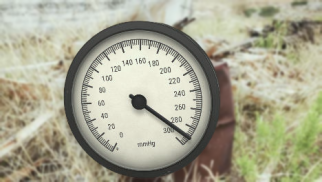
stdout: value=290 unit=mmHg
